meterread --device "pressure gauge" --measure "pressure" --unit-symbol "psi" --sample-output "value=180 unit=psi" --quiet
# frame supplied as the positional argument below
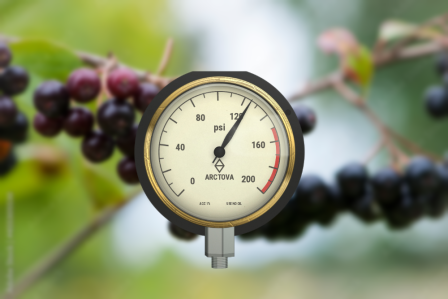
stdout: value=125 unit=psi
